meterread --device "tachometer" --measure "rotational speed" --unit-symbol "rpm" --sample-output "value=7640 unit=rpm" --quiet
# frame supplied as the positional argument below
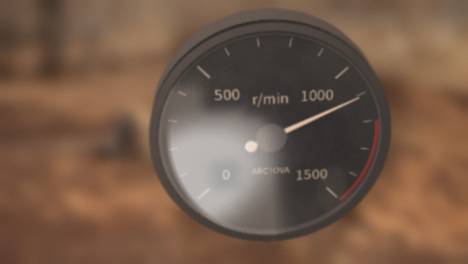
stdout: value=1100 unit=rpm
